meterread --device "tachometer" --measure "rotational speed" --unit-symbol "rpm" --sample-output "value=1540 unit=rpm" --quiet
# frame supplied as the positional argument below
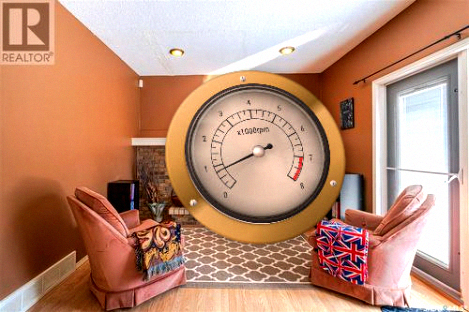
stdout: value=750 unit=rpm
